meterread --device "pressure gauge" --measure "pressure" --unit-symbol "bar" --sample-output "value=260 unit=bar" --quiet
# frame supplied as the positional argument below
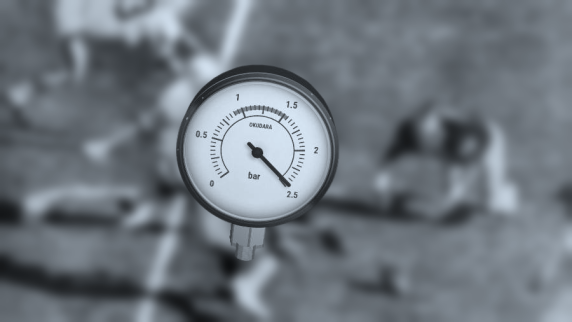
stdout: value=2.45 unit=bar
